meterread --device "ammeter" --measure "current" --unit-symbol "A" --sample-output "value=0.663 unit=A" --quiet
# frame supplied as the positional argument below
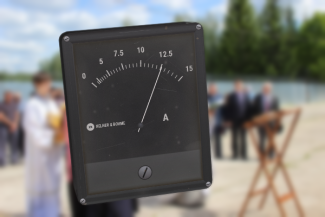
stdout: value=12.5 unit=A
